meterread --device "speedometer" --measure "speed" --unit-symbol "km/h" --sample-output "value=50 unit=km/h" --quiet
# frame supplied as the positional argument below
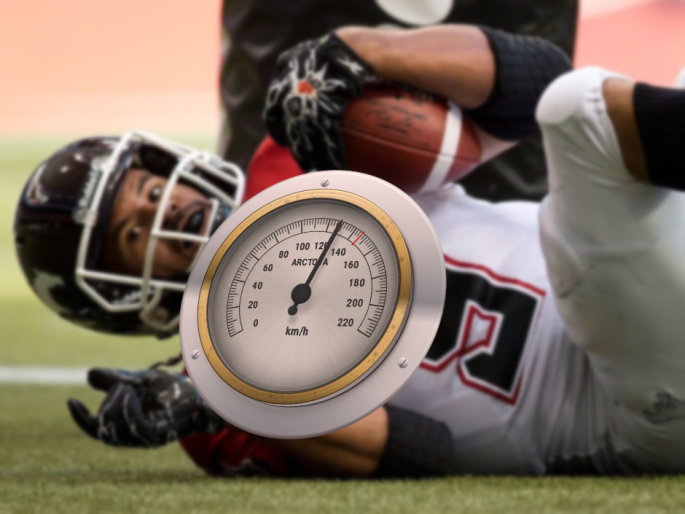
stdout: value=130 unit=km/h
